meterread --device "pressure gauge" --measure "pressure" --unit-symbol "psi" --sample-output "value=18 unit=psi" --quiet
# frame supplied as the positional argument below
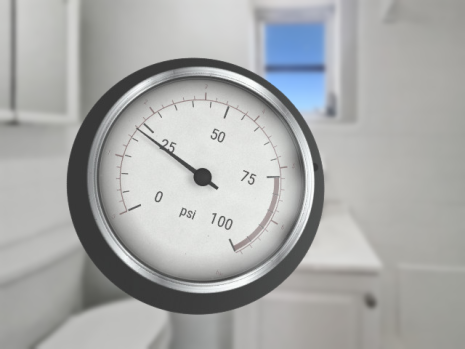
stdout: value=22.5 unit=psi
